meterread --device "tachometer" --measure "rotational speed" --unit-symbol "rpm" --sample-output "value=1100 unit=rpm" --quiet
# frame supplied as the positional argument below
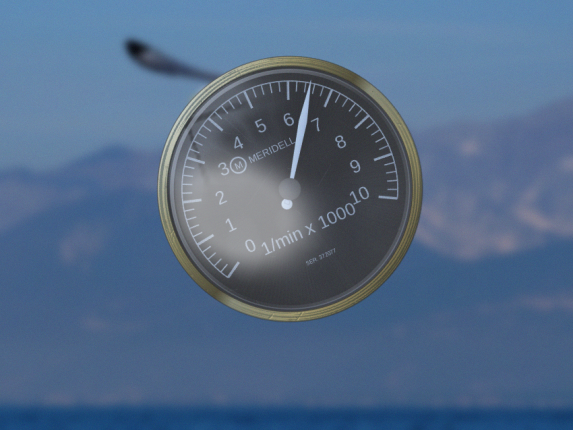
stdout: value=6500 unit=rpm
